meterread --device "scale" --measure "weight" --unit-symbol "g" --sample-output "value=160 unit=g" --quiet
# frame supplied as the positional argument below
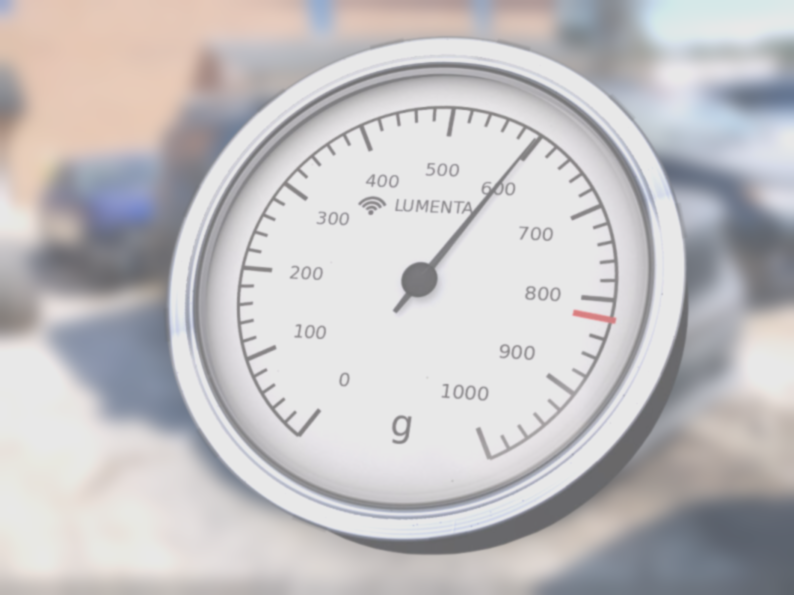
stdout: value=600 unit=g
